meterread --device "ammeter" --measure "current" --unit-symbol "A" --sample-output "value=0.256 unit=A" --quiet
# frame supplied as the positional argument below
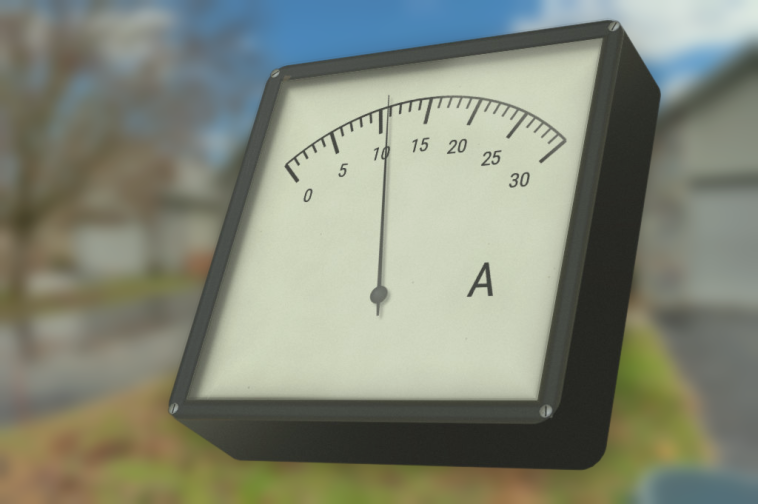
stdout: value=11 unit=A
